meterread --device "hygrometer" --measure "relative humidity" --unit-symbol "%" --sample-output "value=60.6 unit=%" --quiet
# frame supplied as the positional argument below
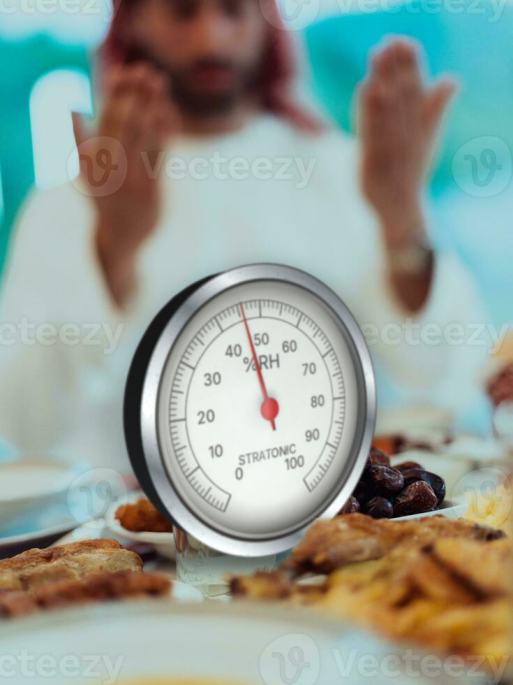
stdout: value=45 unit=%
